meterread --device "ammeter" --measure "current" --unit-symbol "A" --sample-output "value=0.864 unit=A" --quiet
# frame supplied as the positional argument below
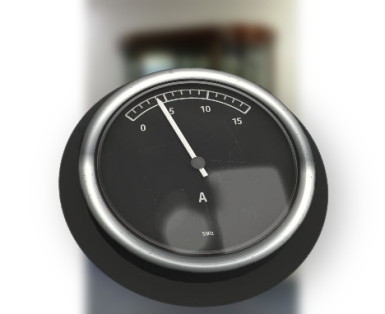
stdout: value=4 unit=A
